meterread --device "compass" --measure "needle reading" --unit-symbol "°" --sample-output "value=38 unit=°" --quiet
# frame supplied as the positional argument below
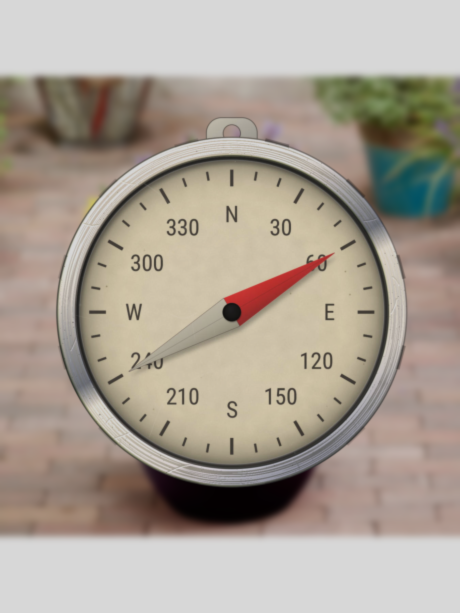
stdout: value=60 unit=°
